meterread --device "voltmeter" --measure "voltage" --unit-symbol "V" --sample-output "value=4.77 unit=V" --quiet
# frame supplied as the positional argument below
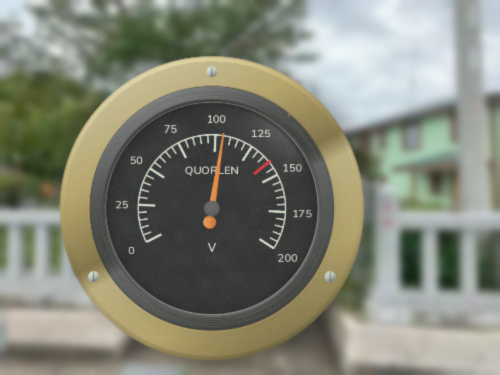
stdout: value=105 unit=V
